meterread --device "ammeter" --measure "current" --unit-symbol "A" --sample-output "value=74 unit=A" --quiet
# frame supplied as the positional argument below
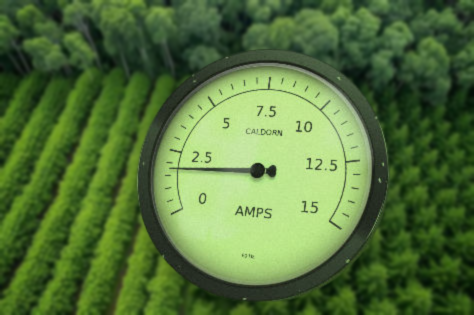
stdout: value=1.75 unit=A
